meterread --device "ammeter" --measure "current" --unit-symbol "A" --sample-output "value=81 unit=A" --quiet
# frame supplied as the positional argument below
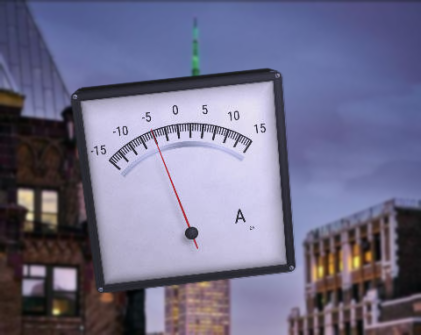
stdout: value=-5 unit=A
